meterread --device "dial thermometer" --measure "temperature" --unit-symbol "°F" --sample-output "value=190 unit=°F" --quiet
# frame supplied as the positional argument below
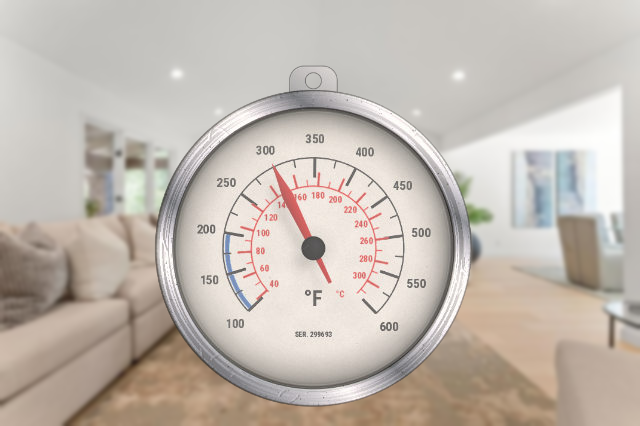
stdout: value=300 unit=°F
